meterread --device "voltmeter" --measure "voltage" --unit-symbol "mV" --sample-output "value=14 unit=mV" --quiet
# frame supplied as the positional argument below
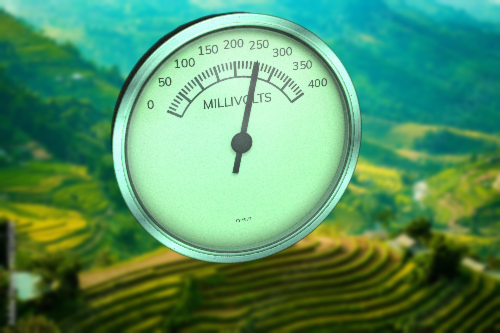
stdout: value=250 unit=mV
